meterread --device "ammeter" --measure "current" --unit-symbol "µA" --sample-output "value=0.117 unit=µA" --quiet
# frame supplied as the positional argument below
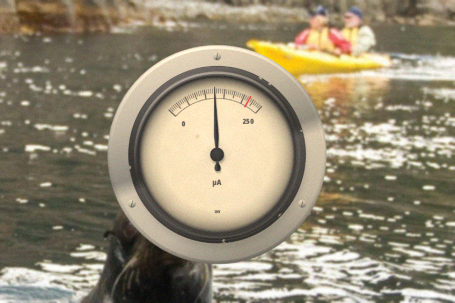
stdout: value=125 unit=µA
